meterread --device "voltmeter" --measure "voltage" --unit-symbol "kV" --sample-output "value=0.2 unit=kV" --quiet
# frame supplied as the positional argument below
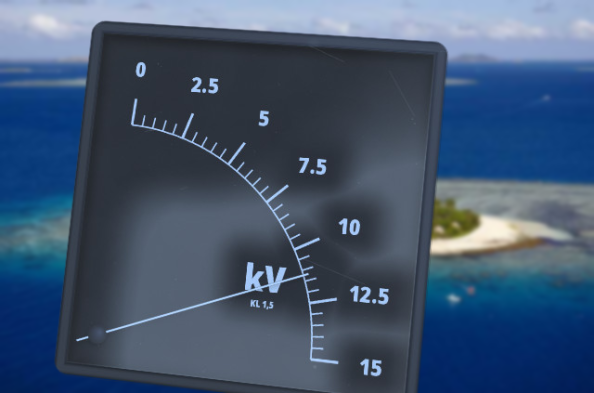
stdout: value=11.25 unit=kV
